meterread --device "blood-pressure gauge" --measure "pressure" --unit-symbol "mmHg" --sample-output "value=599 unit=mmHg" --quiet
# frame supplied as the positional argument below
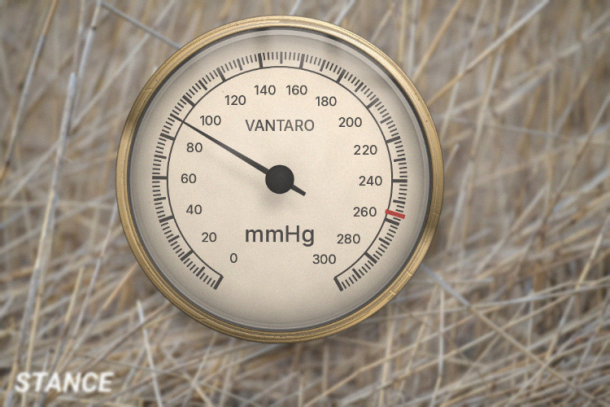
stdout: value=90 unit=mmHg
